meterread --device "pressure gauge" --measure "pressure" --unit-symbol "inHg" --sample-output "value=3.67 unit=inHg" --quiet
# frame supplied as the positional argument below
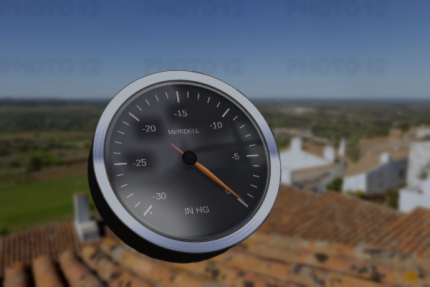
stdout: value=0 unit=inHg
